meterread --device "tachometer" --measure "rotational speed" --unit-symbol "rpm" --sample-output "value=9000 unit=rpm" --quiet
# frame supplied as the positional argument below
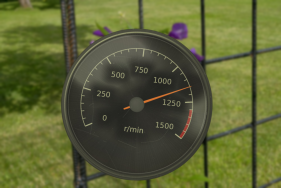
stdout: value=1150 unit=rpm
